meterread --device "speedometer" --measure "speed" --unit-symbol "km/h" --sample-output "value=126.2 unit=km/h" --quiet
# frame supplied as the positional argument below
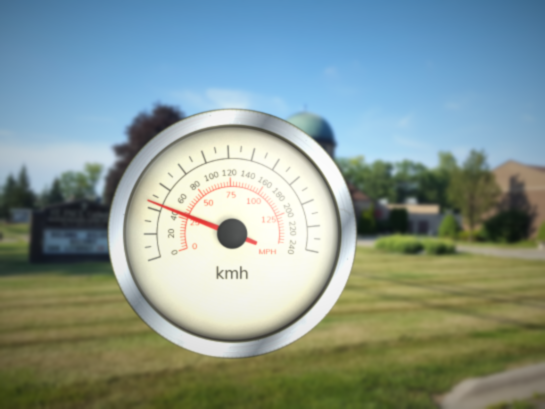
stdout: value=45 unit=km/h
